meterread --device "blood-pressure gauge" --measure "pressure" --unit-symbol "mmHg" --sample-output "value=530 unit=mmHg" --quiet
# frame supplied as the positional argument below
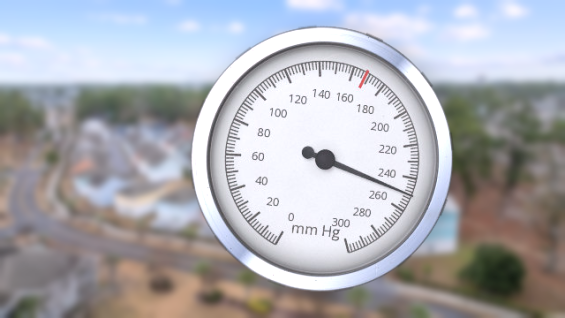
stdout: value=250 unit=mmHg
